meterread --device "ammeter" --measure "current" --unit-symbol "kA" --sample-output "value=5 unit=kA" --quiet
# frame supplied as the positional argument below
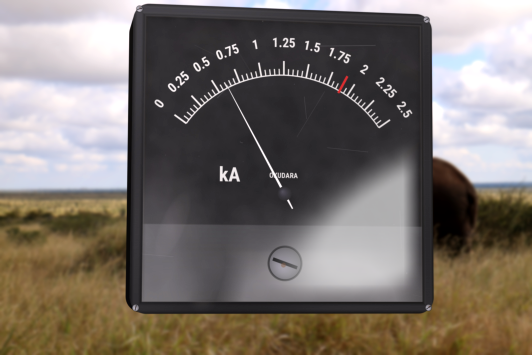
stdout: value=0.6 unit=kA
